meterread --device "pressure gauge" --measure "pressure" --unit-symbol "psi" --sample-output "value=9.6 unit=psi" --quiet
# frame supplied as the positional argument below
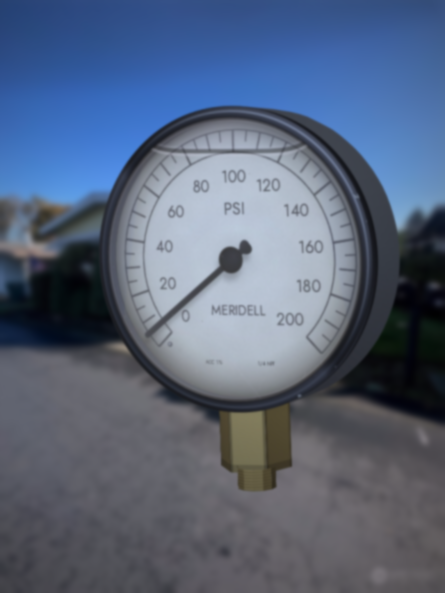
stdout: value=5 unit=psi
